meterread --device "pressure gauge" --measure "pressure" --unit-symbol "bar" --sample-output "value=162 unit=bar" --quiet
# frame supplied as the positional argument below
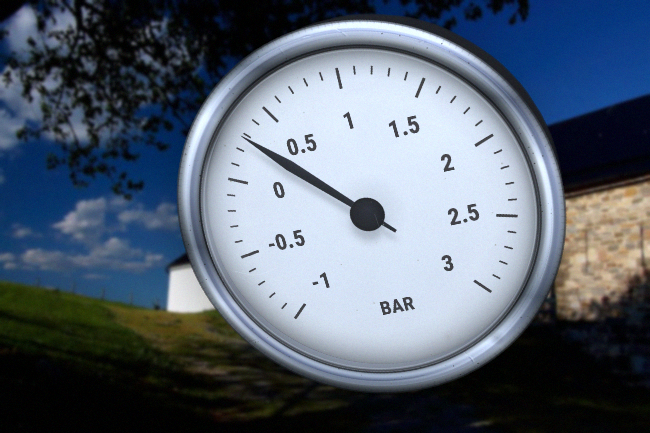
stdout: value=0.3 unit=bar
